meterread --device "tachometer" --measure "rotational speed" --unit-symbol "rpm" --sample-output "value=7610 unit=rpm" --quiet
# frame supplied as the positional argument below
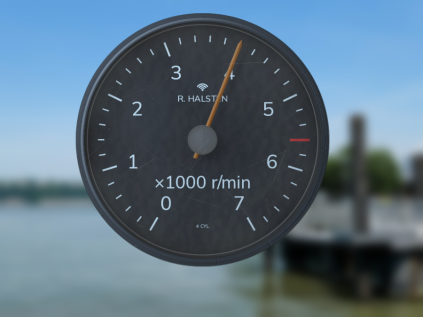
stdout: value=4000 unit=rpm
